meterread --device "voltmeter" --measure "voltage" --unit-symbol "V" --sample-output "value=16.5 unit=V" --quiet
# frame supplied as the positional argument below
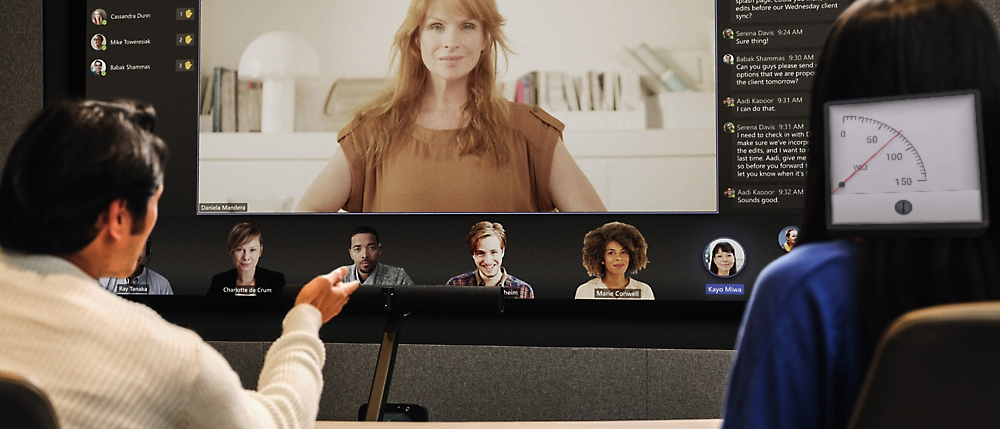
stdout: value=75 unit=V
